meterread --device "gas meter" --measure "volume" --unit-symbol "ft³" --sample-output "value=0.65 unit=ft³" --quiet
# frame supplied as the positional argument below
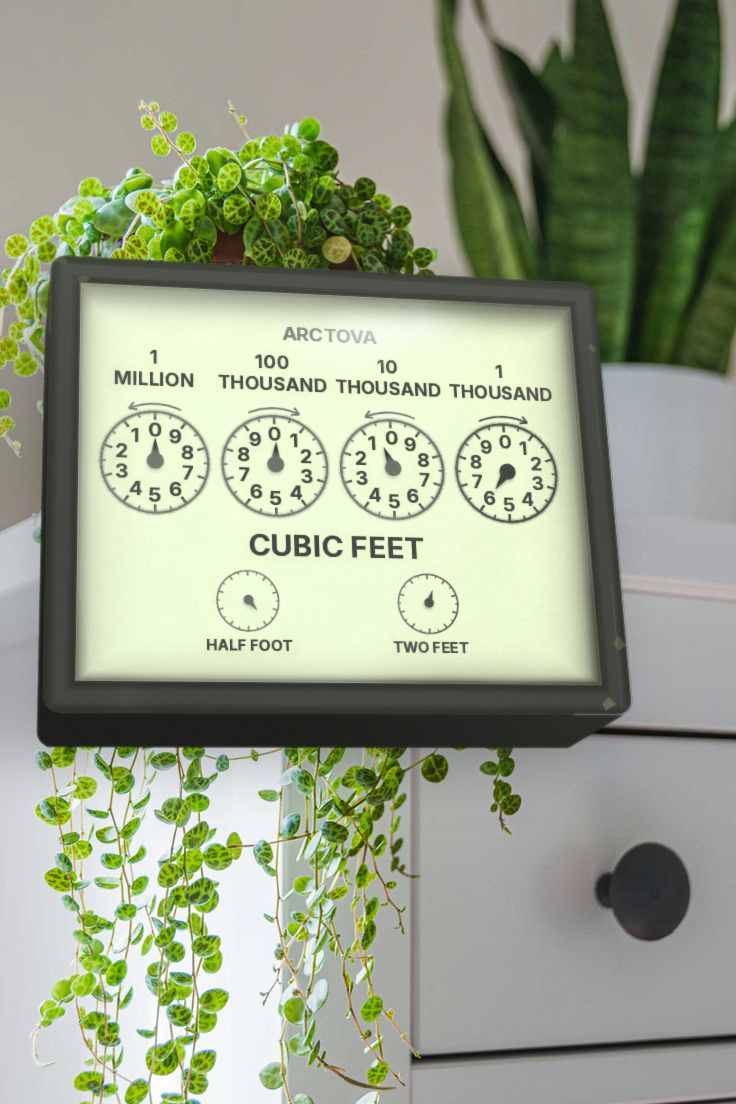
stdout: value=600 unit=ft³
